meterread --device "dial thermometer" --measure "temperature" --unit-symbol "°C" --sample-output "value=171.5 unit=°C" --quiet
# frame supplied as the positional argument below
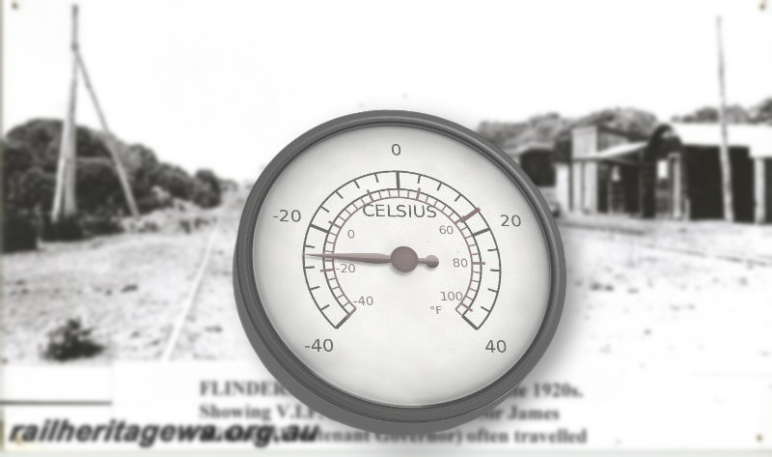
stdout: value=-26 unit=°C
